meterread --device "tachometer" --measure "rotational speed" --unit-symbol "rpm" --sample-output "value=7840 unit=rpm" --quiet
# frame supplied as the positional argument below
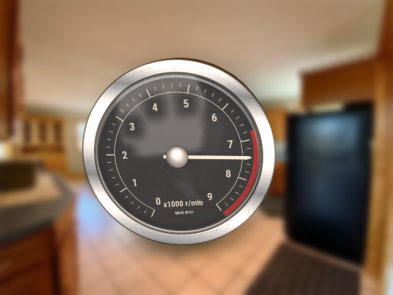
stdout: value=7400 unit=rpm
